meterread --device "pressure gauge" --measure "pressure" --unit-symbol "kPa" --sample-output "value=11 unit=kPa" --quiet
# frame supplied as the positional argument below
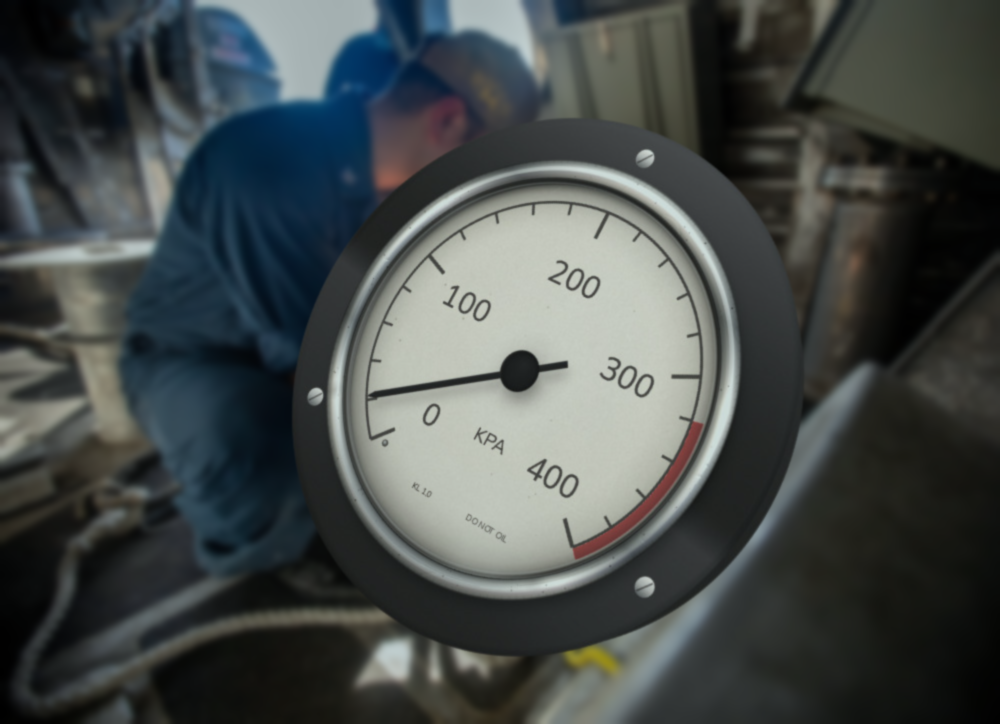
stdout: value=20 unit=kPa
